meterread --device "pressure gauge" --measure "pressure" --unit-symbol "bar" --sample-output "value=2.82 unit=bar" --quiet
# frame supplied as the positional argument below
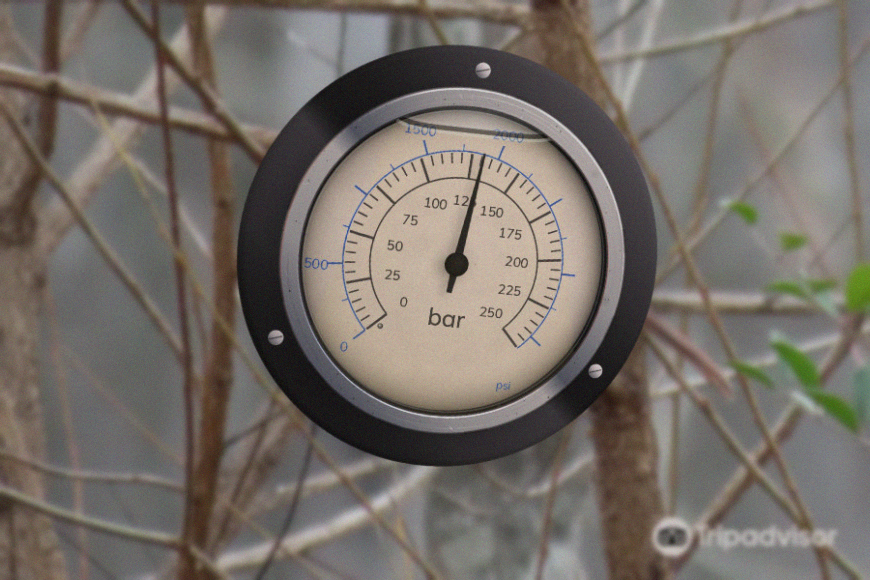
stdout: value=130 unit=bar
